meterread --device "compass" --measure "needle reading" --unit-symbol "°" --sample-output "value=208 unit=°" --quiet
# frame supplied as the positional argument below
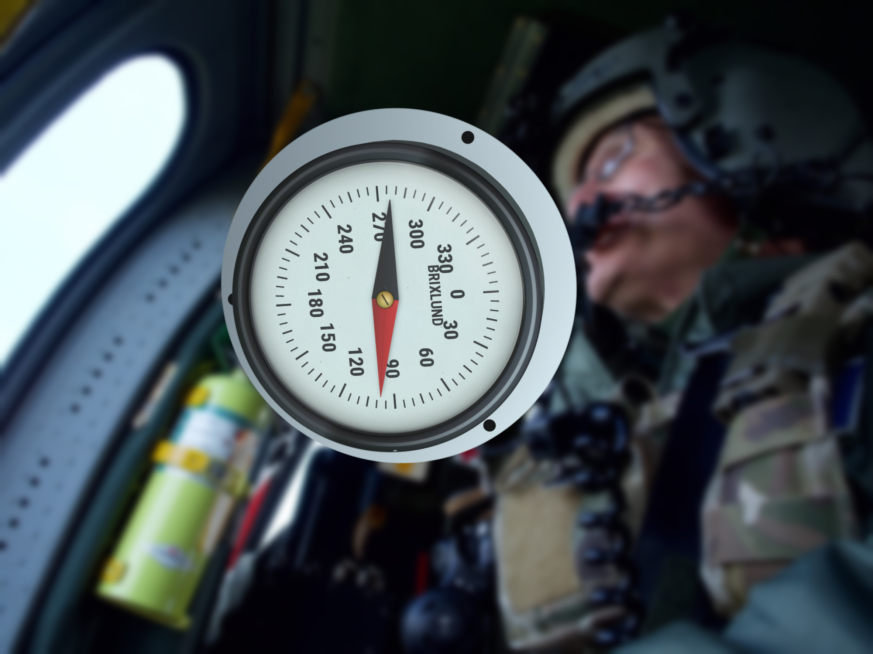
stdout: value=97.5 unit=°
